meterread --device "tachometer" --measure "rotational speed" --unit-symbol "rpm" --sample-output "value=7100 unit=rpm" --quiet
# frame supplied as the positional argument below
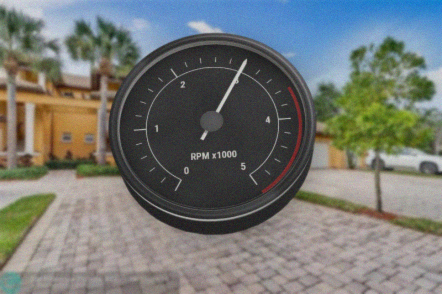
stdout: value=3000 unit=rpm
